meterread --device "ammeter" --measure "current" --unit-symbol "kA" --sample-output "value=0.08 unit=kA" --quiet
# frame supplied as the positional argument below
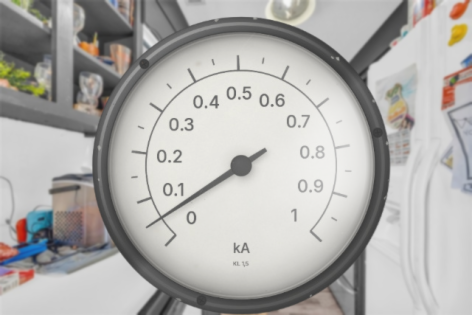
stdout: value=0.05 unit=kA
